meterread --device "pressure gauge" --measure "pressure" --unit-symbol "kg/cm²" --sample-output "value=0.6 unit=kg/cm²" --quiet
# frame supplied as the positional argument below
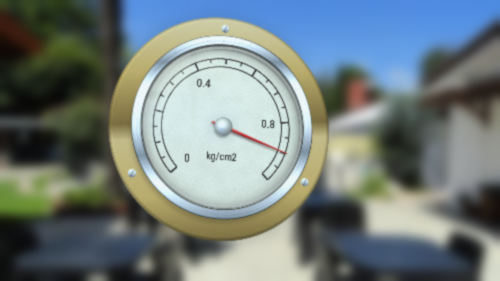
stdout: value=0.9 unit=kg/cm²
